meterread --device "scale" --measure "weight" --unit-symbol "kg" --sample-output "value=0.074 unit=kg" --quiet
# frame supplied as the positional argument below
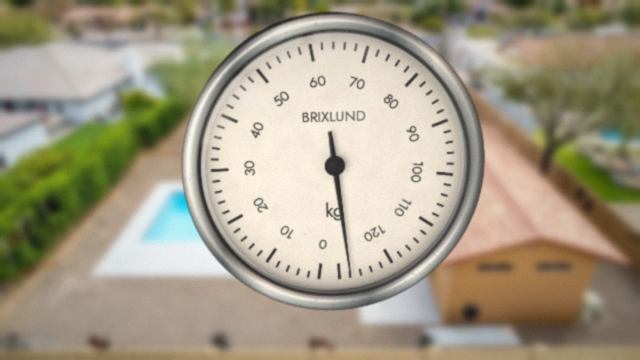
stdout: value=128 unit=kg
